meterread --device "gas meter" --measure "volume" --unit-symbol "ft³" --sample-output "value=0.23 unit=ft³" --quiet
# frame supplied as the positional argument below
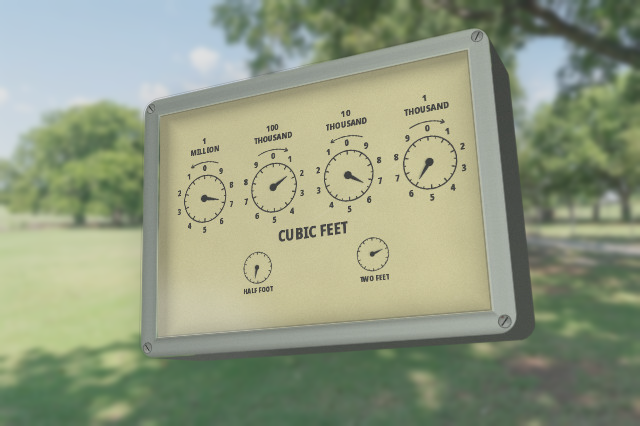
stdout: value=716600 unit=ft³
